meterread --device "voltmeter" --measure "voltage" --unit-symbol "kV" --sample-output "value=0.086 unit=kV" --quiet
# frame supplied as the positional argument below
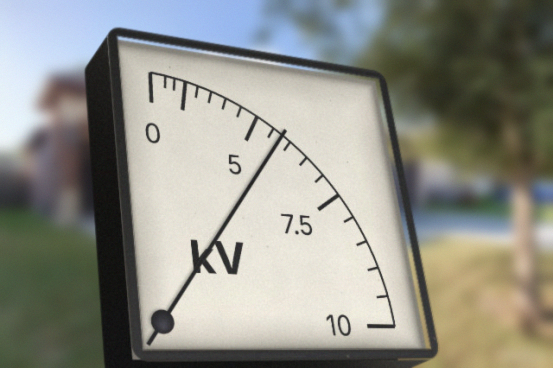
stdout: value=5.75 unit=kV
